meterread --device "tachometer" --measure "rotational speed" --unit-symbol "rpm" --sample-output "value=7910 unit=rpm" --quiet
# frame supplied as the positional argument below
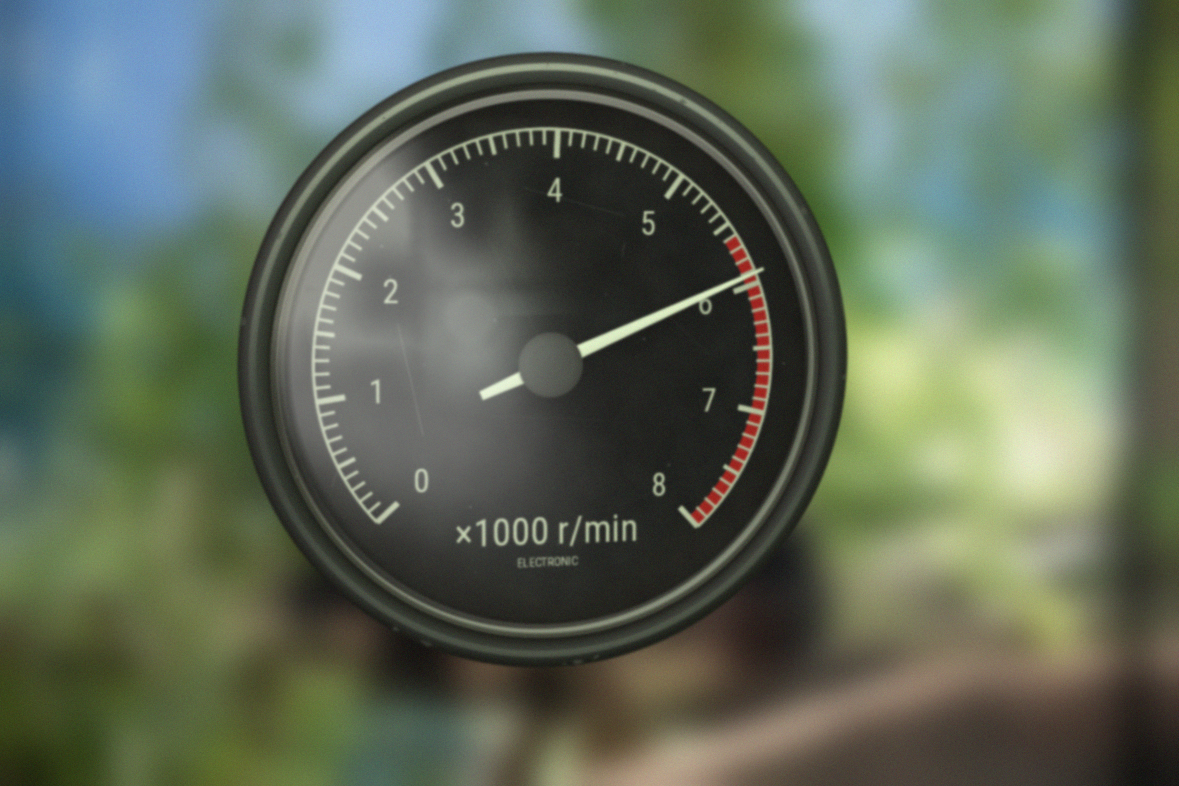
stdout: value=5900 unit=rpm
